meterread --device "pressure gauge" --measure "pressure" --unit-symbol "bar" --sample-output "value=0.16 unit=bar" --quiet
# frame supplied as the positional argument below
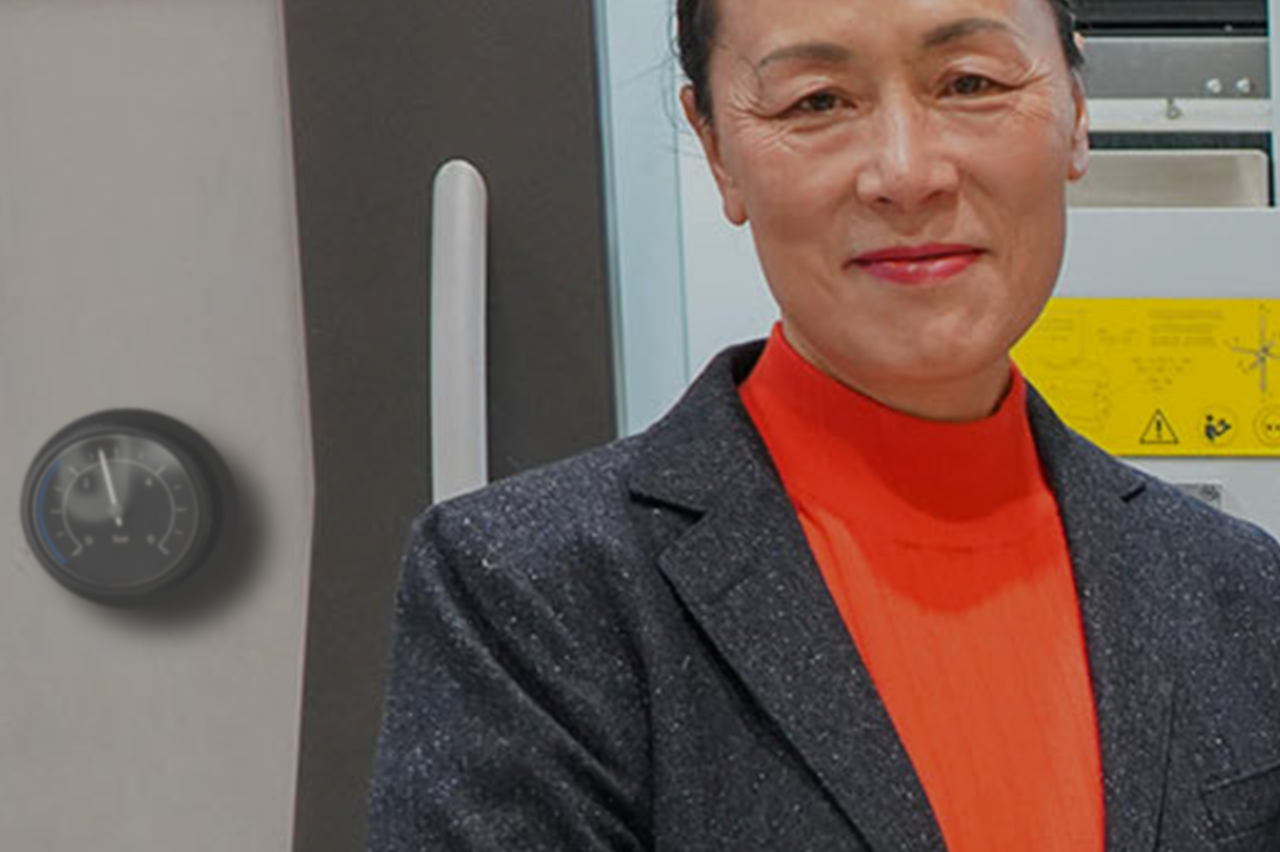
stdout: value=2.75 unit=bar
